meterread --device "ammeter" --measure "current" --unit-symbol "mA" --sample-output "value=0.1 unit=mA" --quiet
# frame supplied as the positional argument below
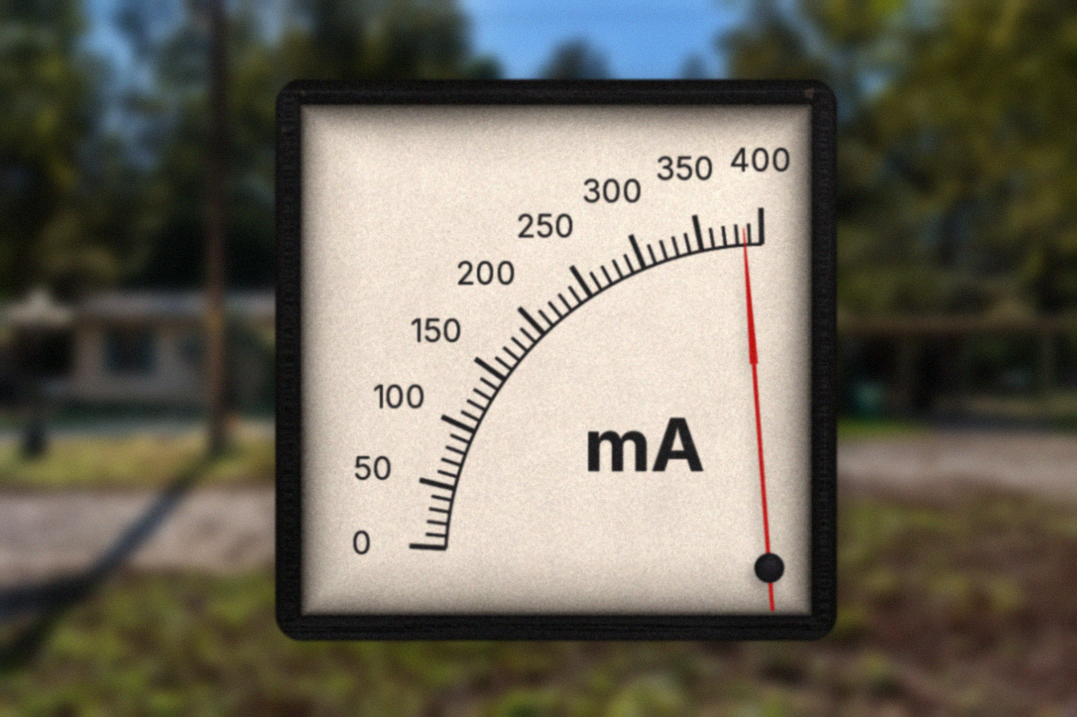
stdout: value=385 unit=mA
